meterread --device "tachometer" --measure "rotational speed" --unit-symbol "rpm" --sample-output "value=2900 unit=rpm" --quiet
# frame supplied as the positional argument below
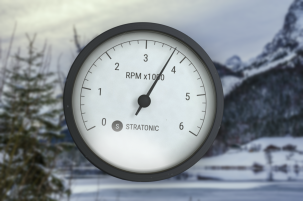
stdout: value=3700 unit=rpm
